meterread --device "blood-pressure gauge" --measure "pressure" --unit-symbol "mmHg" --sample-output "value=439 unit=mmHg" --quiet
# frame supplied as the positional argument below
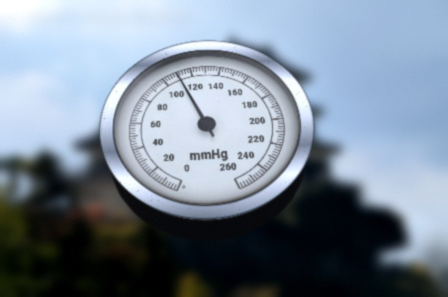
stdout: value=110 unit=mmHg
